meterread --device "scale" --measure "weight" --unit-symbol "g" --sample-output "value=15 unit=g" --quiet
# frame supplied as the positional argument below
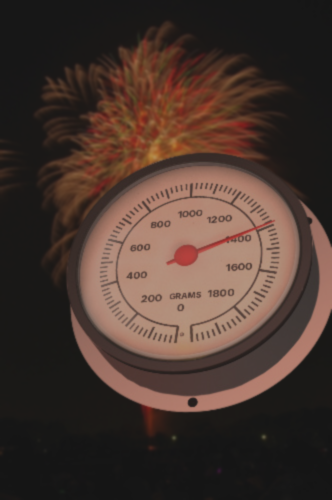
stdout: value=1400 unit=g
